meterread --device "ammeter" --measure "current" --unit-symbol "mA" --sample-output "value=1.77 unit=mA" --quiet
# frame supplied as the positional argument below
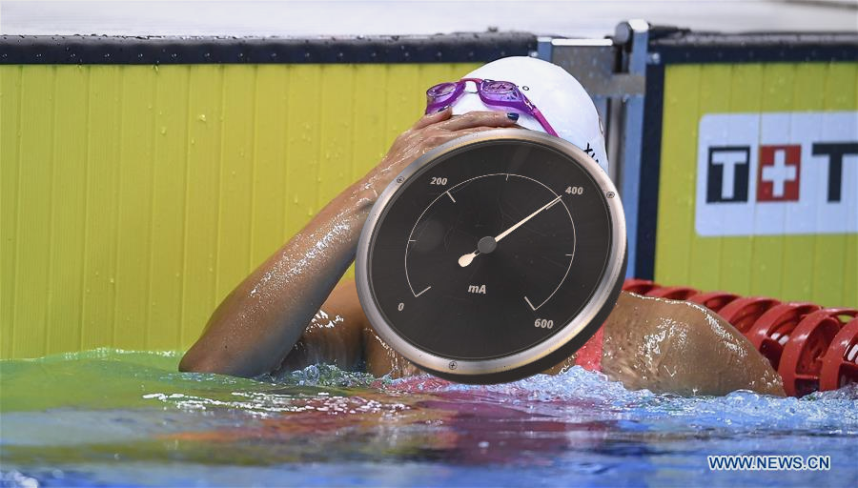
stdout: value=400 unit=mA
